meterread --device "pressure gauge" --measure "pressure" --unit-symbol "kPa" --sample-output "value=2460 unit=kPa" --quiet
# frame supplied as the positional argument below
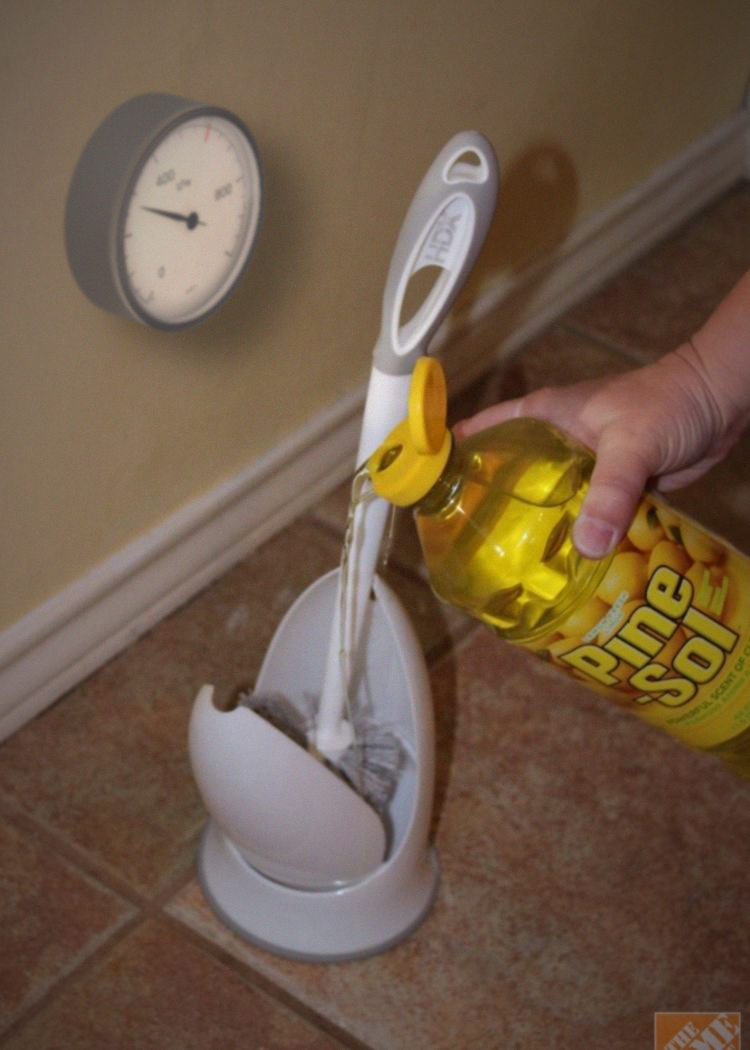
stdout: value=275 unit=kPa
